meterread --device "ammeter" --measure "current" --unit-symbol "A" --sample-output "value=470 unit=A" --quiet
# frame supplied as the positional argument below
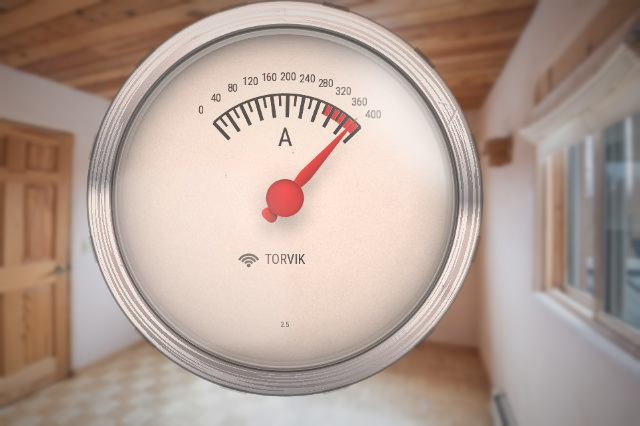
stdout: value=380 unit=A
